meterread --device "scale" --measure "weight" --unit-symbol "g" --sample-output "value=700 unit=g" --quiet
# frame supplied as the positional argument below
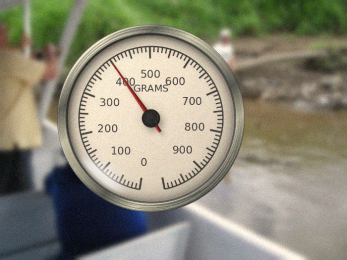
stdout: value=400 unit=g
